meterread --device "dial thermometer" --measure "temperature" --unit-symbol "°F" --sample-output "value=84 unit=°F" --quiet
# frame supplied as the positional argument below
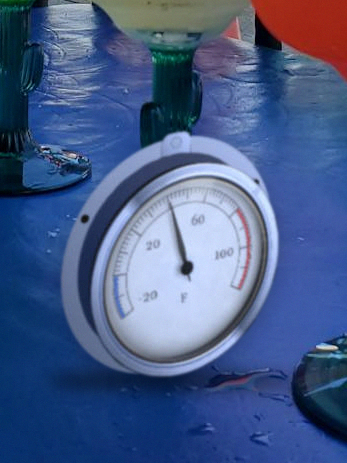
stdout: value=40 unit=°F
